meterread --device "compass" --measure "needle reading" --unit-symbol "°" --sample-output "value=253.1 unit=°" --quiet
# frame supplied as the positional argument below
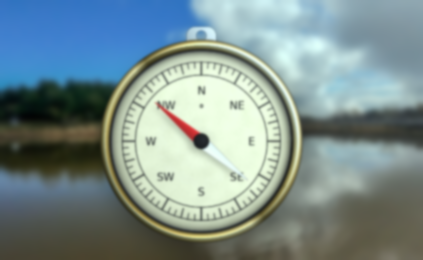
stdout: value=310 unit=°
